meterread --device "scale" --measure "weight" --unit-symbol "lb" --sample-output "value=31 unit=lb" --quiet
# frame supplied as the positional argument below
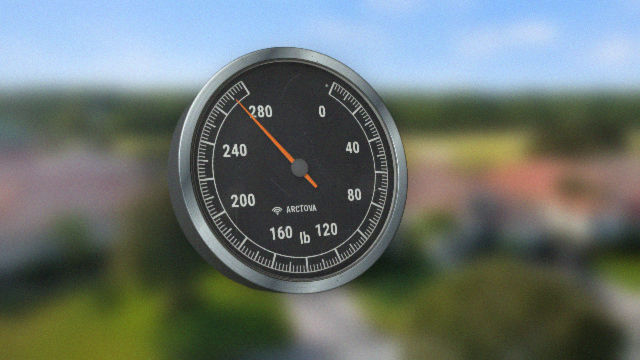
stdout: value=270 unit=lb
